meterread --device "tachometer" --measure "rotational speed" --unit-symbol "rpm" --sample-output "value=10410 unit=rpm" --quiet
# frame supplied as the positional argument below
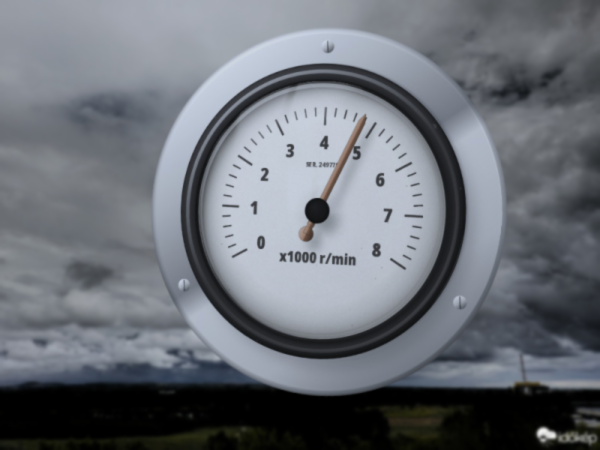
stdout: value=4800 unit=rpm
